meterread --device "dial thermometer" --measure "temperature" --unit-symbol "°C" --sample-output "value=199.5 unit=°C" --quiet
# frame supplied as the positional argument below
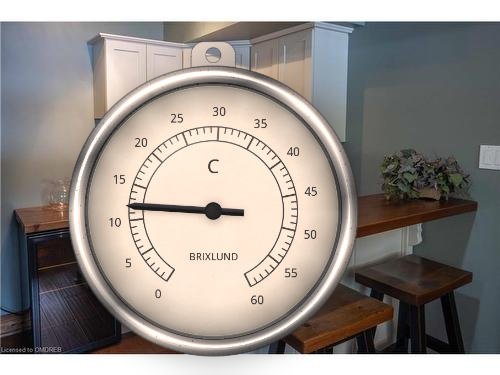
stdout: value=12 unit=°C
